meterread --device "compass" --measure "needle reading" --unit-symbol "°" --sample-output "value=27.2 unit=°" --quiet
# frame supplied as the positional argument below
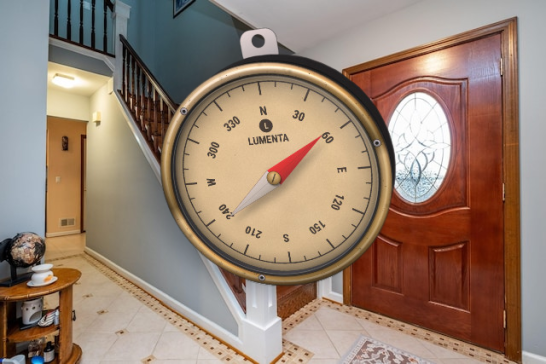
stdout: value=55 unit=°
